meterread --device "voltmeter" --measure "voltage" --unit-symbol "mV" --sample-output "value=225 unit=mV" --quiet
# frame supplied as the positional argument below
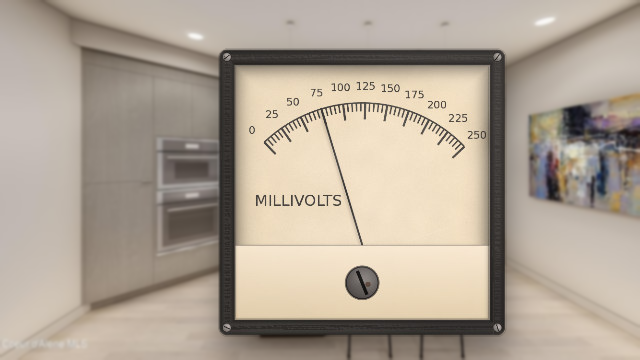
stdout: value=75 unit=mV
